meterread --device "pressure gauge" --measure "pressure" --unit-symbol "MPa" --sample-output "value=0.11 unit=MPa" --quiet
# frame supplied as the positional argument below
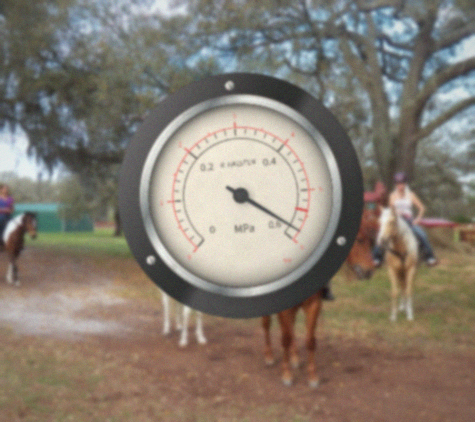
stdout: value=0.58 unit=MPa
